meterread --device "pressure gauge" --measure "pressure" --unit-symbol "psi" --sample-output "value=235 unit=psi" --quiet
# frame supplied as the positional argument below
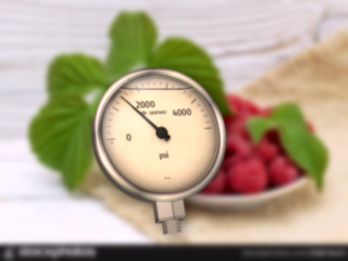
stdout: value=1400 unit=psi
